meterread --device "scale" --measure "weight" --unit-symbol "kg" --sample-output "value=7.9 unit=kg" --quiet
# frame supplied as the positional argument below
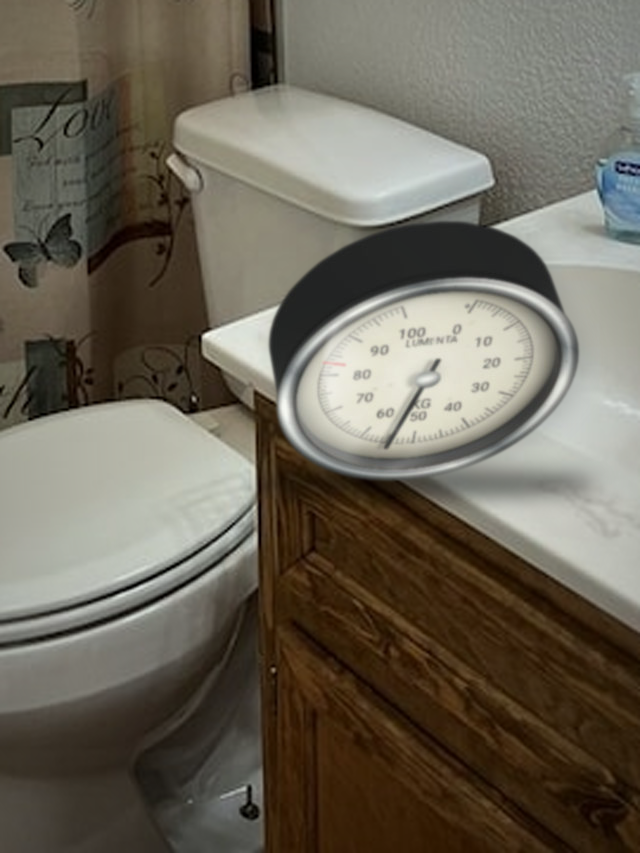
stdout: value=55 unit=kg
